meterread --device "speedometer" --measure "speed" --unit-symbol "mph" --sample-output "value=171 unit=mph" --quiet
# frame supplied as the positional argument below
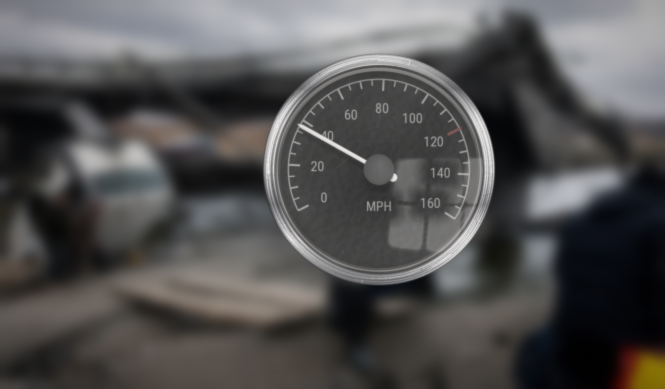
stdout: value=37.5 unit=mph
